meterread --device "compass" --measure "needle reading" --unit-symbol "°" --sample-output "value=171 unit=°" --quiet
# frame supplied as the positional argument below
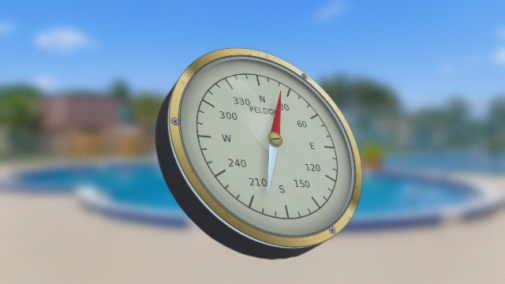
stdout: value=20 unit=°
